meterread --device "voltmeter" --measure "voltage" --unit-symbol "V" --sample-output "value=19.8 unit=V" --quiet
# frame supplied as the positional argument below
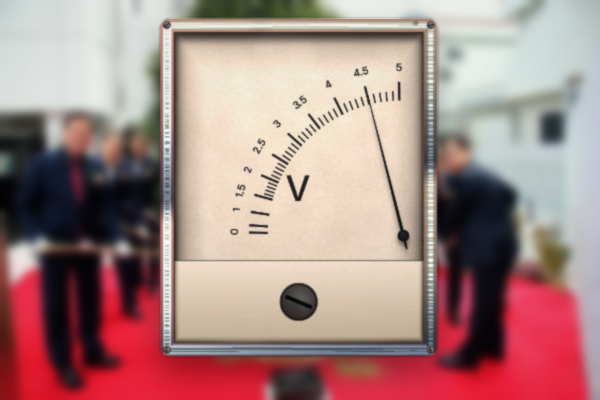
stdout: value=4.5 unit=V
